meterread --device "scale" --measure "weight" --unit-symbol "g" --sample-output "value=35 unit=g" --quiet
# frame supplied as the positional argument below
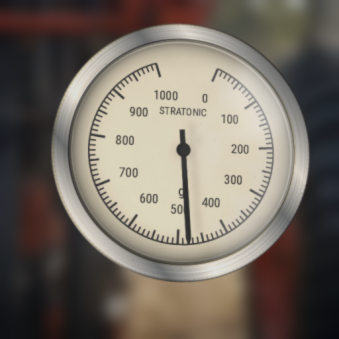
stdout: value=480 unit=g
